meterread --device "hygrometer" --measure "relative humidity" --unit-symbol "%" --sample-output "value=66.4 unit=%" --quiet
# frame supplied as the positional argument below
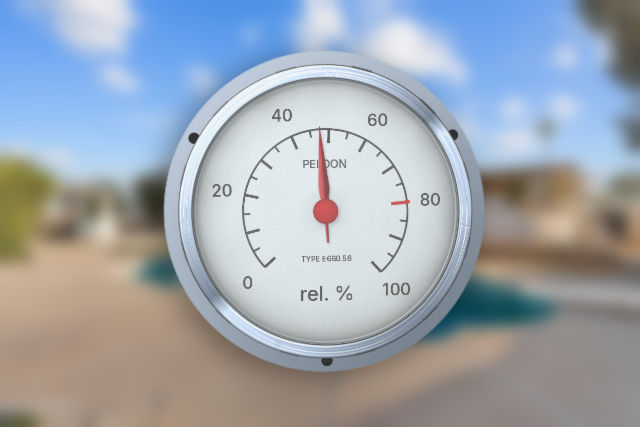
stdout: value=47.5 unit=%
